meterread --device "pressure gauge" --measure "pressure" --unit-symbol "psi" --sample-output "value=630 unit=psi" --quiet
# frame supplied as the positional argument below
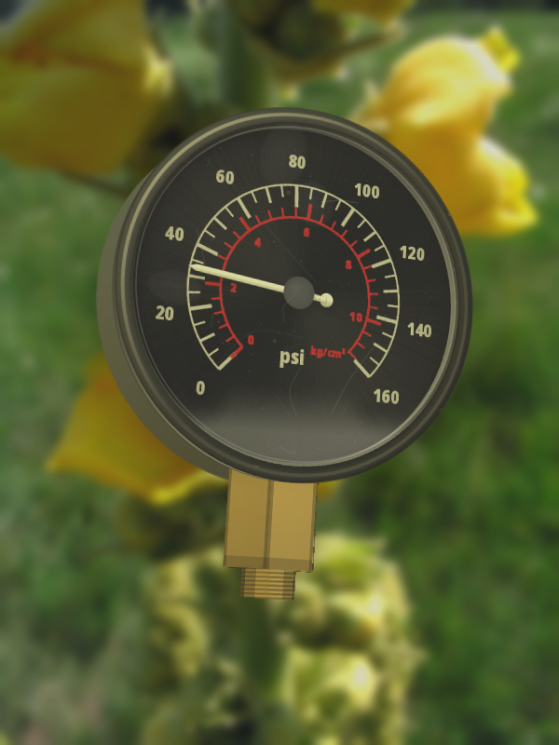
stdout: value=32.5 unit=psi
